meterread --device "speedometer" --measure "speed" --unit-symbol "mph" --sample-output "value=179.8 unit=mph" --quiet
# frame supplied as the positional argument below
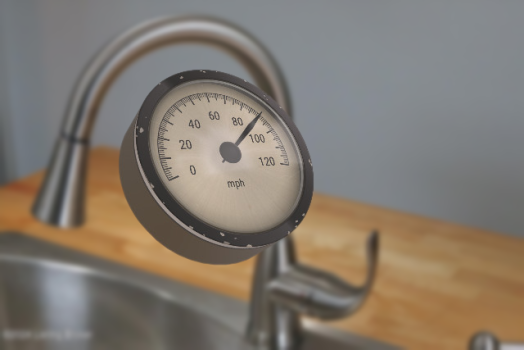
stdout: value=90 unit=mph
